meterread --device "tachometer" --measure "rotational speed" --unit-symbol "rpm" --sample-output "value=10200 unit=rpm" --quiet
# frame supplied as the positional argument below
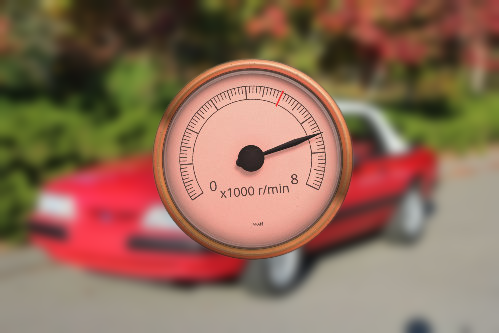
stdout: value=6500 unit=rpm
